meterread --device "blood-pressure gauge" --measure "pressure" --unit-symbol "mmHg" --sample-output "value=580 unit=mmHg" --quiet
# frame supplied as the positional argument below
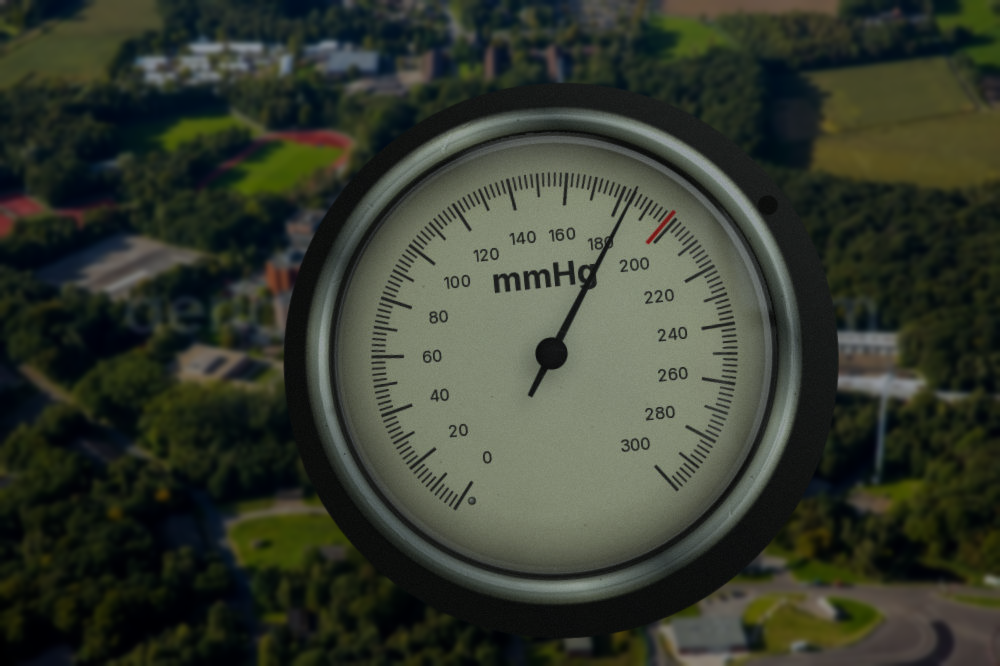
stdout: value=184 unit=mmHg
